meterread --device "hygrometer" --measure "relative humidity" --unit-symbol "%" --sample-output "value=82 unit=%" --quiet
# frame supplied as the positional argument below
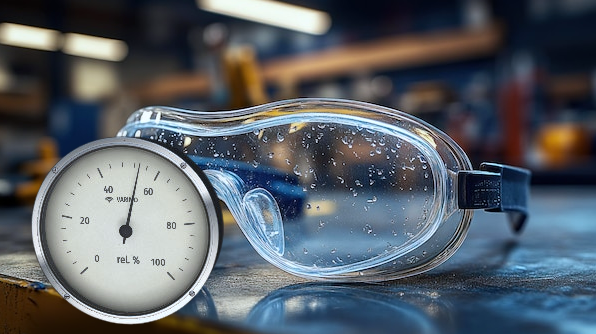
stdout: value=54 unit=%
